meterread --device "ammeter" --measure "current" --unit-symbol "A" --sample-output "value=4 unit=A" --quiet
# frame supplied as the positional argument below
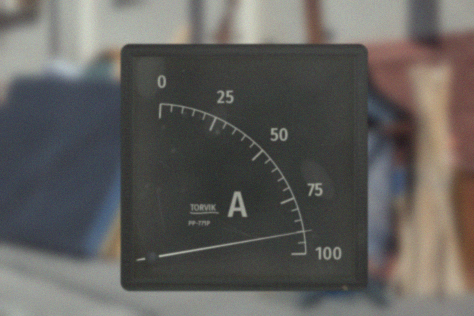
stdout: value=90 unit=A
